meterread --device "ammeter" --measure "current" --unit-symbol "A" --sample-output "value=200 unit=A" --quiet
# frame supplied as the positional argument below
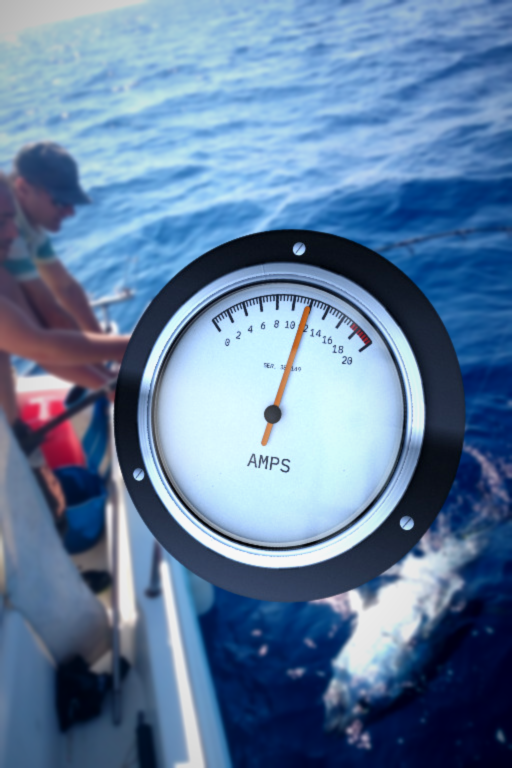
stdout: value=12 unit=A
